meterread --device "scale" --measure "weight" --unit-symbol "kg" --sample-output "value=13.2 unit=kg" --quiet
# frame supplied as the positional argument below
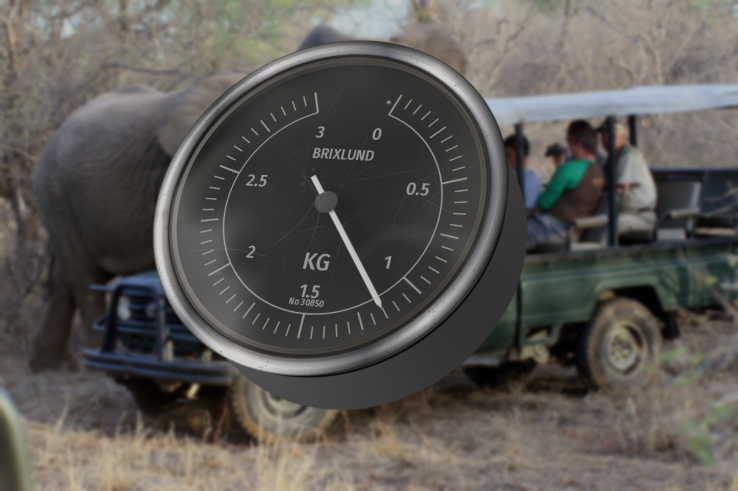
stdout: value=1.15 unit=kg
